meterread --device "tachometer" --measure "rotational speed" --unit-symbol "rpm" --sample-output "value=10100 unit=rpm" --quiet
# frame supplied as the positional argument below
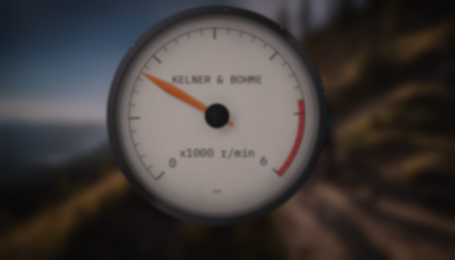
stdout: value=1700 unit=rpm
